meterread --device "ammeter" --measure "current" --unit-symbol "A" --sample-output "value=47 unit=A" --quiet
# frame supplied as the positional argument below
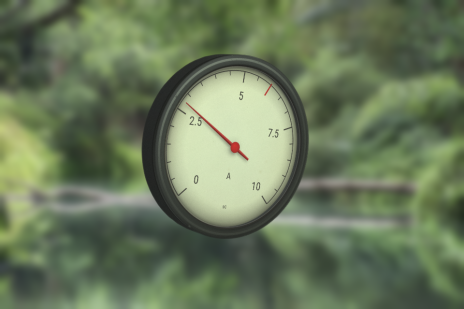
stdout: value=2.75 unit=A
